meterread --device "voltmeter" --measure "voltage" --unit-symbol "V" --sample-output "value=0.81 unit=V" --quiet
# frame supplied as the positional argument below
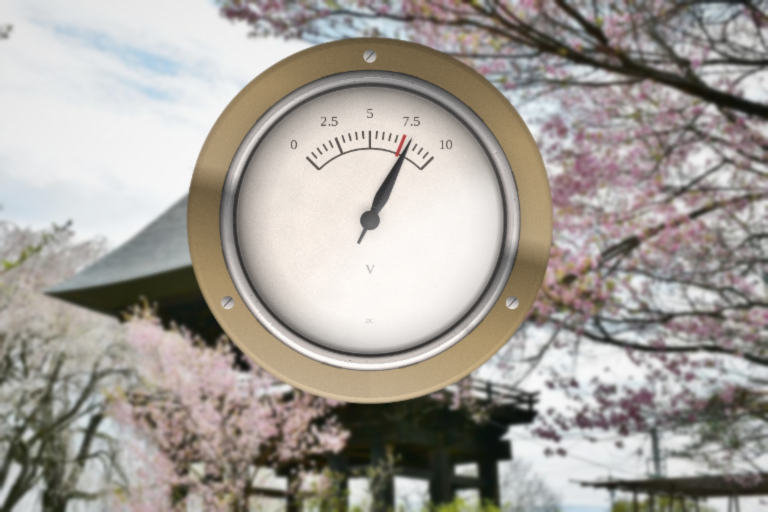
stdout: value=8 unit=V
